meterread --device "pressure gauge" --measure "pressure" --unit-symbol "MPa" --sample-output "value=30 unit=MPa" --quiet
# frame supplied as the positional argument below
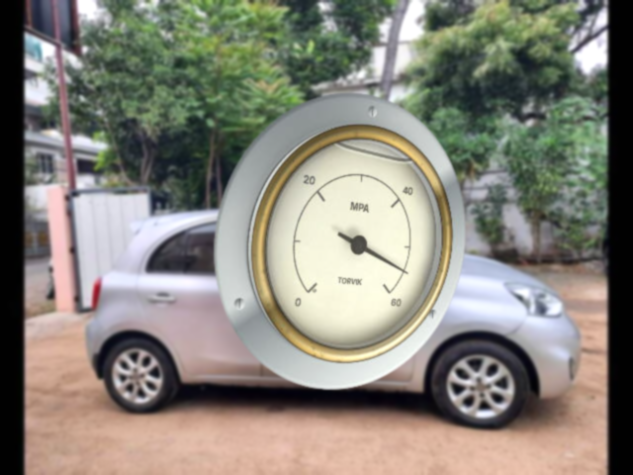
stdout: value=55 unit=MPa
